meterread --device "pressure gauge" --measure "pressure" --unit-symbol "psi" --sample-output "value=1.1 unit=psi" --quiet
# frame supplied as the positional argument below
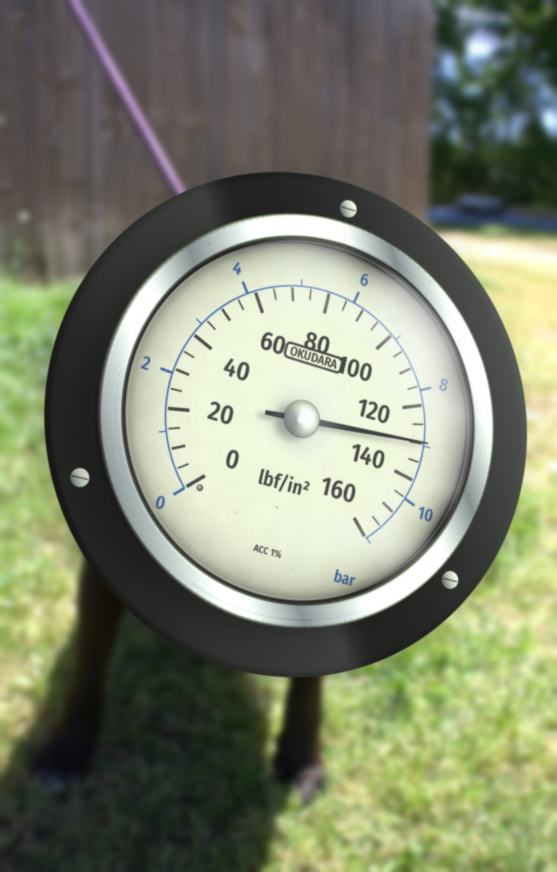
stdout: value=130 unit=psi
